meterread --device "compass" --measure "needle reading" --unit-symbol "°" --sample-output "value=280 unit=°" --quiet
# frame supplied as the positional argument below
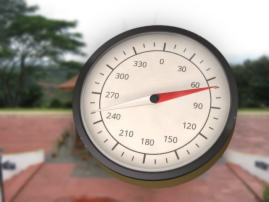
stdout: value=70 unit=°
